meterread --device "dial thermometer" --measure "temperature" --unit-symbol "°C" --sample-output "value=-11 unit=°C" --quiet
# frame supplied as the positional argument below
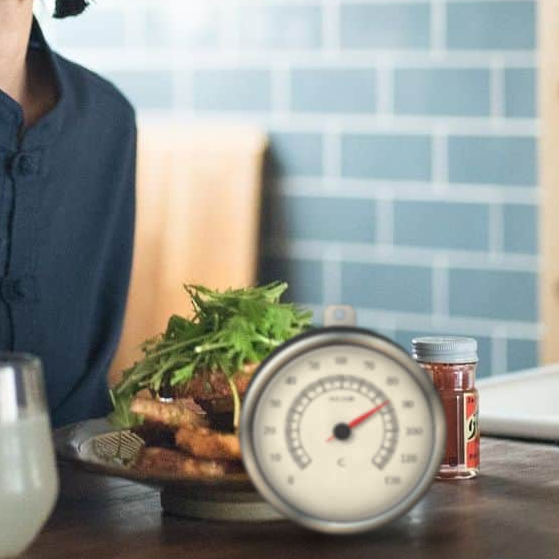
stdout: value=85 unit=°C
